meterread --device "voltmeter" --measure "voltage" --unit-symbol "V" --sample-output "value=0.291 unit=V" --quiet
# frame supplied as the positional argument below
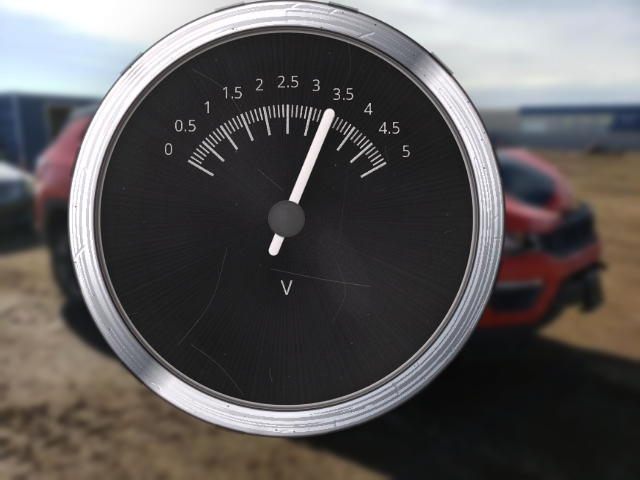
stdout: value=3.4 unit=V
